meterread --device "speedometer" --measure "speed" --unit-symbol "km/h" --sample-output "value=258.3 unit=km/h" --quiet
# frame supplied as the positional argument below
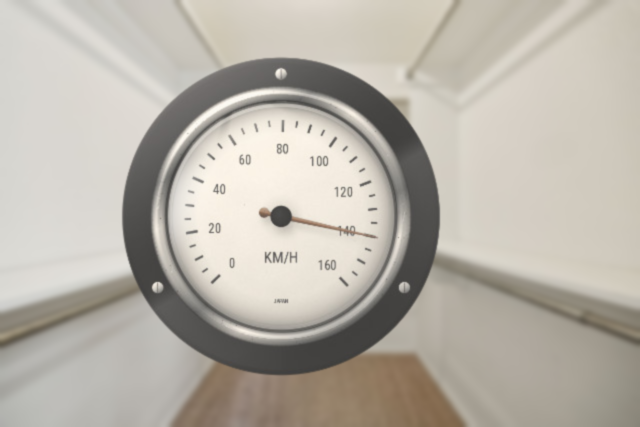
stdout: value=140 unit=km/h
